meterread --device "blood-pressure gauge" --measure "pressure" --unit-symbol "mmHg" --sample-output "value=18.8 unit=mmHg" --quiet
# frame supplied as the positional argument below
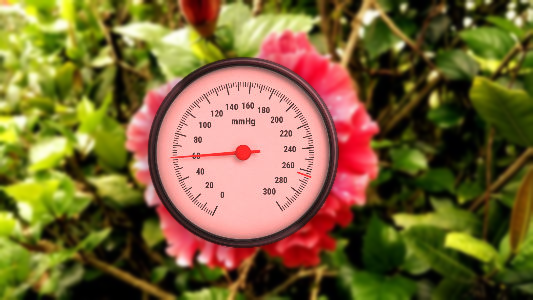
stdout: value=60 unit=mmHg
